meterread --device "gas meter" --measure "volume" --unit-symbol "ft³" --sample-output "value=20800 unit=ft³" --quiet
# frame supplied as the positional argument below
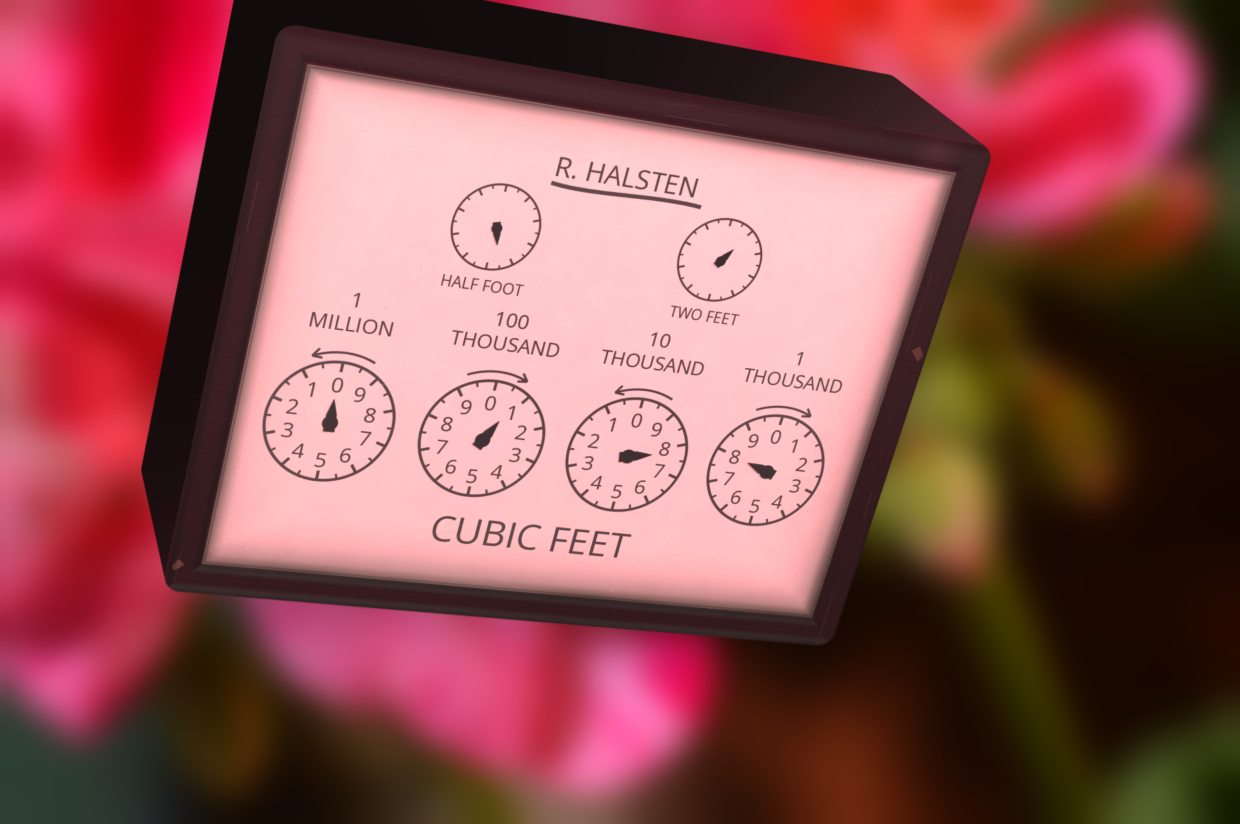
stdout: value=7800 unit=ft³
